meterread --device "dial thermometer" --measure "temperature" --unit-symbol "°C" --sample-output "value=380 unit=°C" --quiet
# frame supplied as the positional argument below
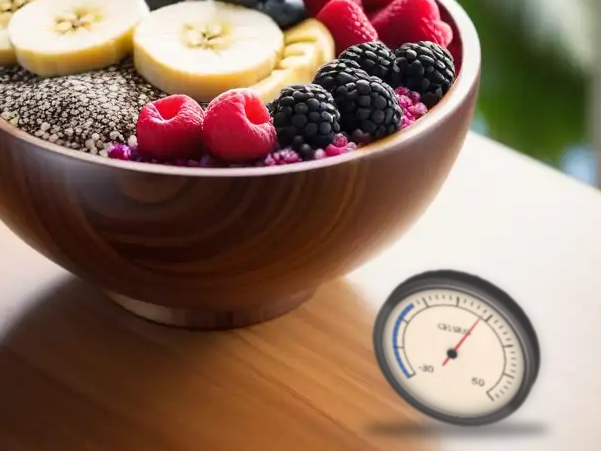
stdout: value=18 unit=°C
